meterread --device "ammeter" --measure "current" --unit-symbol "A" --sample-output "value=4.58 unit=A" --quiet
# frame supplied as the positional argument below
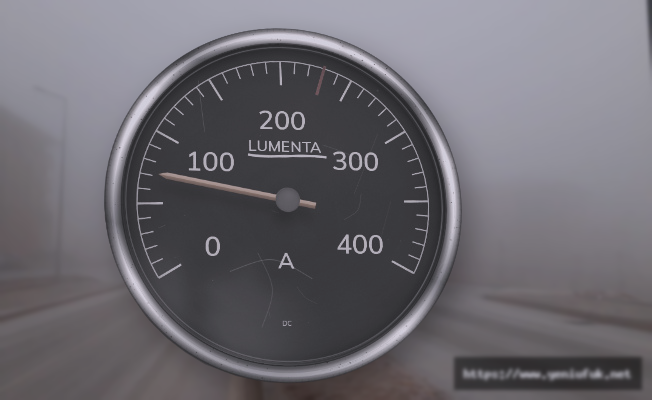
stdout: value=70 unit=A
